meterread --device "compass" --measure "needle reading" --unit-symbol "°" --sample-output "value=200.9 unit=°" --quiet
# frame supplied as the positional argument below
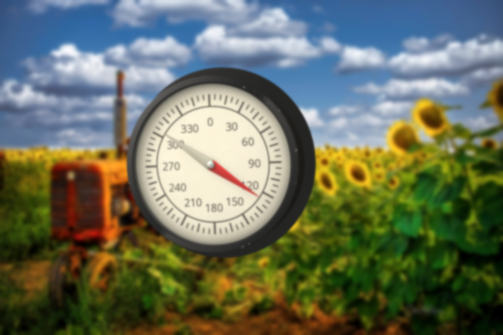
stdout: value=125 unit=°
